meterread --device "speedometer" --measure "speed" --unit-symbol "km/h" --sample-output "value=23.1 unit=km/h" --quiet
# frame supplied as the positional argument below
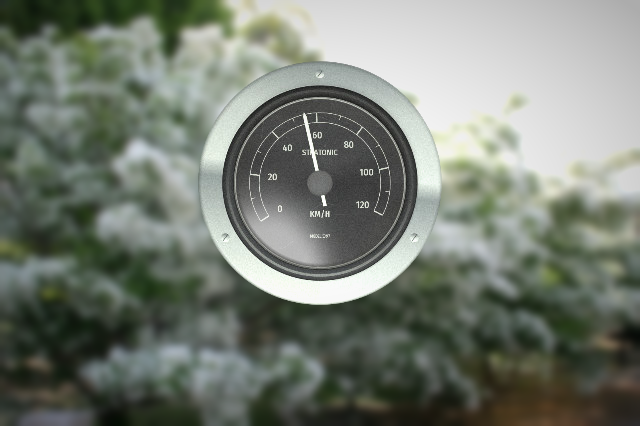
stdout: value=55 unit=km/h
